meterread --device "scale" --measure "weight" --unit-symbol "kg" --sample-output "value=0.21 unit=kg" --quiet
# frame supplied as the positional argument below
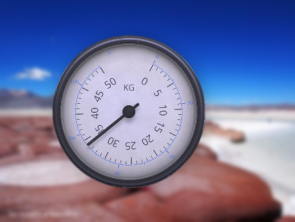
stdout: value=34 unit=kg
